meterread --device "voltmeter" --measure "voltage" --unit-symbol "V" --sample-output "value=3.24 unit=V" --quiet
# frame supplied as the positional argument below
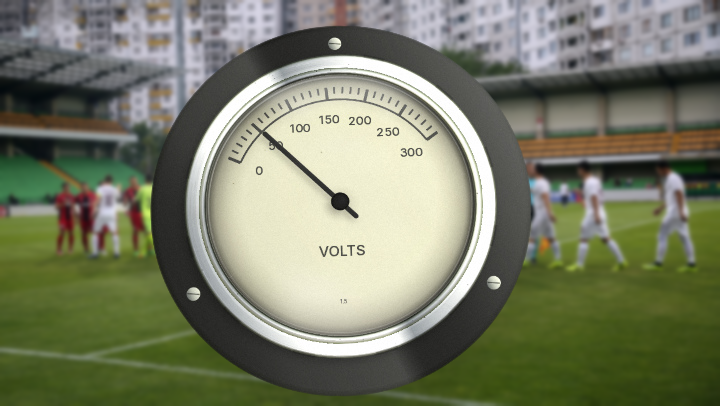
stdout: value=50 unit=V
